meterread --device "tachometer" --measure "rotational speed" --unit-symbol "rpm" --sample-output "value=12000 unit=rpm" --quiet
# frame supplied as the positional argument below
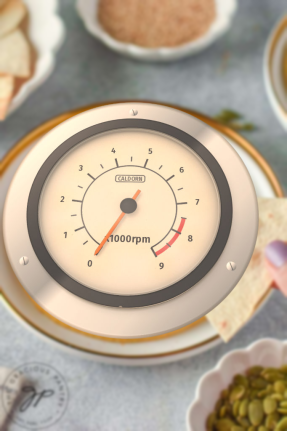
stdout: value=0 unit=rpm
